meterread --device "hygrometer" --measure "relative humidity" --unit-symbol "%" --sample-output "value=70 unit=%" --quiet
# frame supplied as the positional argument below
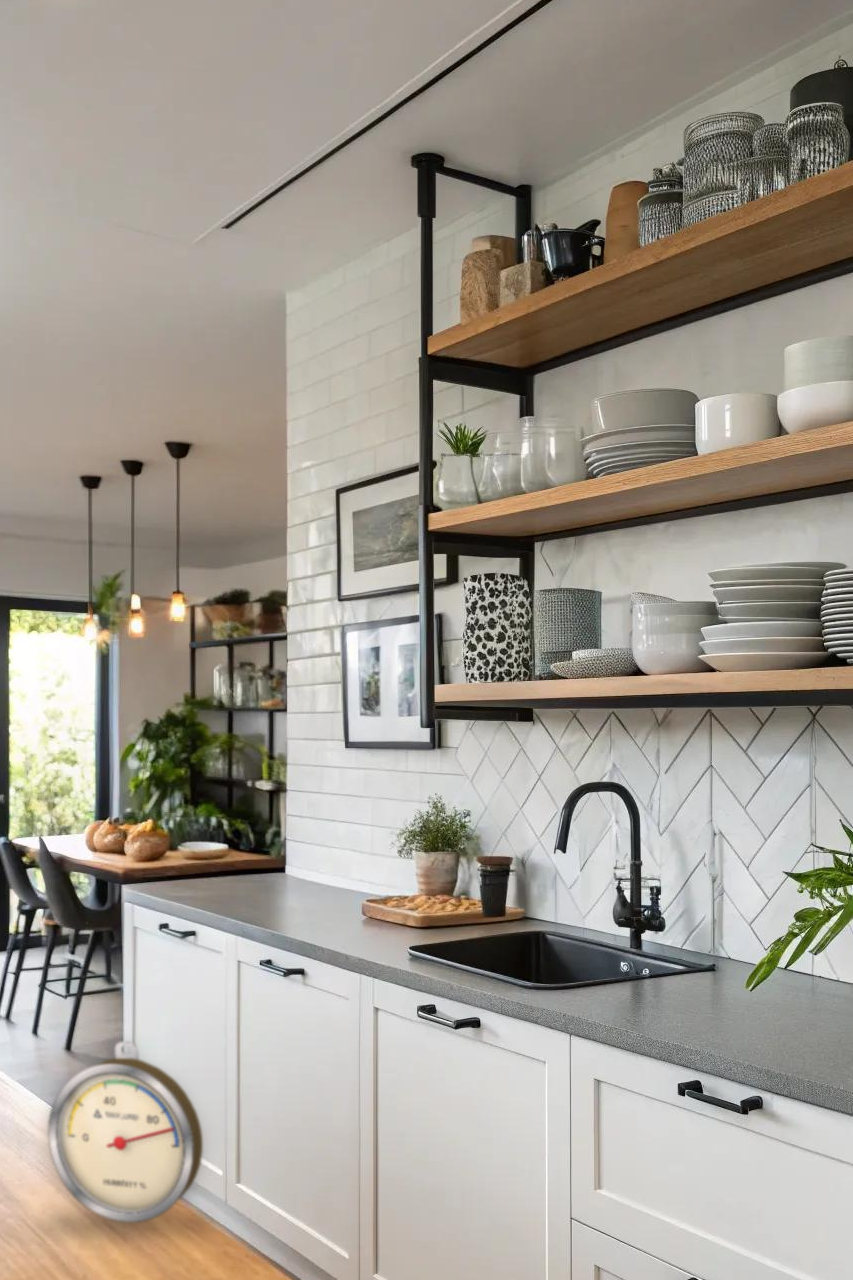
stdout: value=90 unit=%
